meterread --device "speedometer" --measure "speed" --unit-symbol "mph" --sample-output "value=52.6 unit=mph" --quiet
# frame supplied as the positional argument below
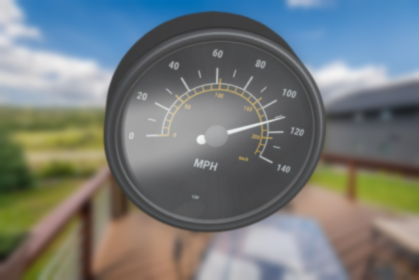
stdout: value=110 unit=mph
